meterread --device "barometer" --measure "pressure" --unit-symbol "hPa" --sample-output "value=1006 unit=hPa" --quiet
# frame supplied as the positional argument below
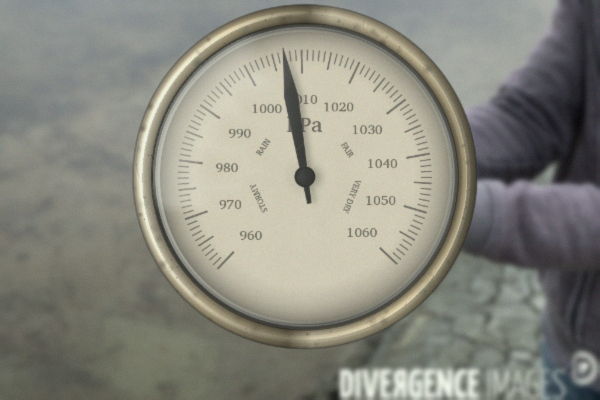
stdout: value=1007 unit=hPa
